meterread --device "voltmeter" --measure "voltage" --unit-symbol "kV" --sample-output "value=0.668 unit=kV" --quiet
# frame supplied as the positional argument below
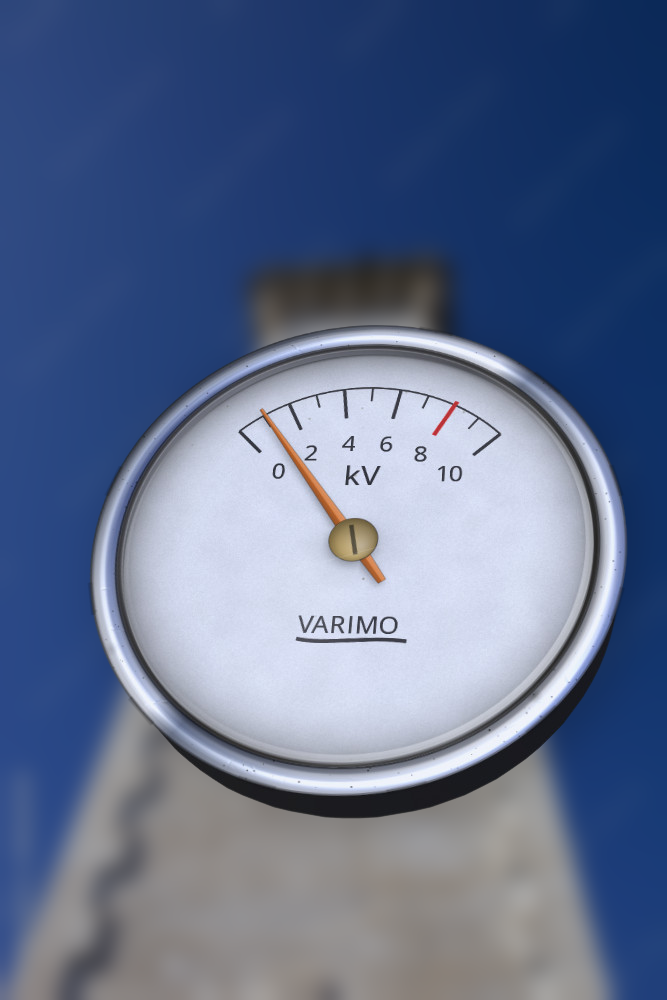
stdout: value=1 unit=kV
